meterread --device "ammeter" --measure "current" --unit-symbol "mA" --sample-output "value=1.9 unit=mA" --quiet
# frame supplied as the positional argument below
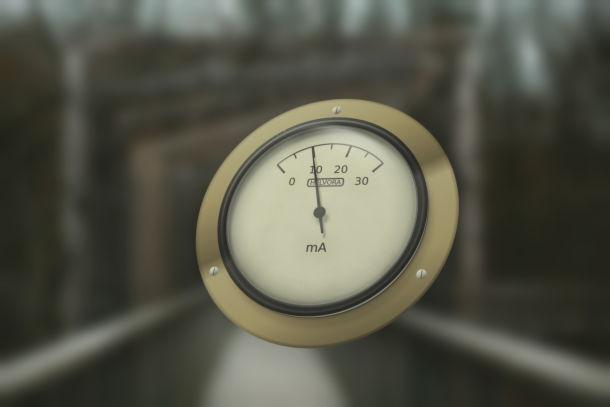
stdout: value=10 unit=mA
